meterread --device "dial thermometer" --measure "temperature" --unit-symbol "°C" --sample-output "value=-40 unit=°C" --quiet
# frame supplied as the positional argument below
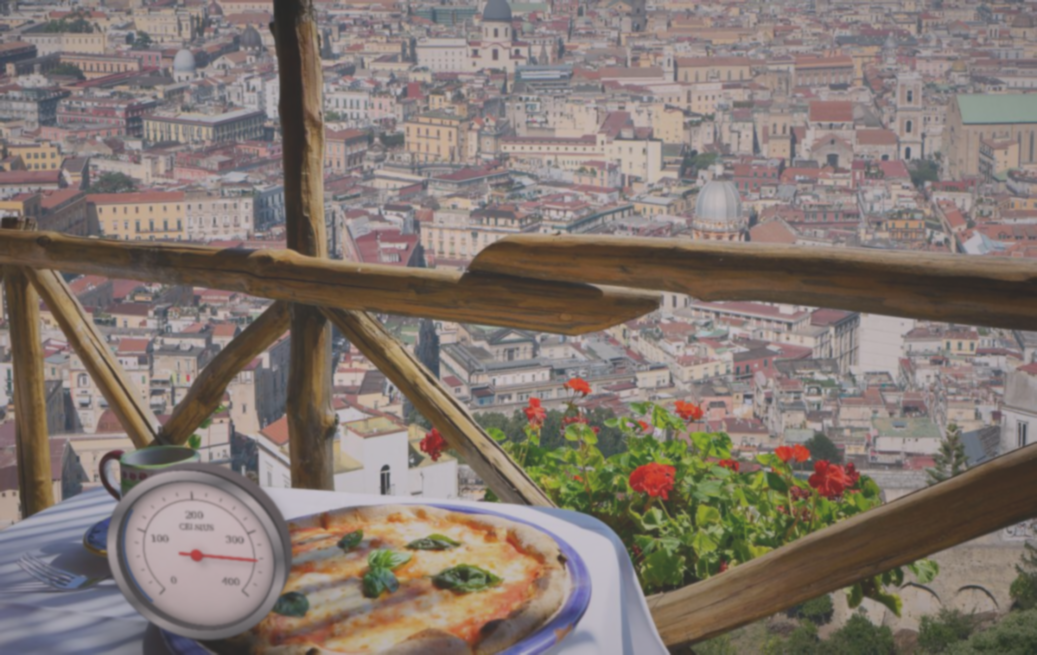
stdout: value=340 unit=°C
